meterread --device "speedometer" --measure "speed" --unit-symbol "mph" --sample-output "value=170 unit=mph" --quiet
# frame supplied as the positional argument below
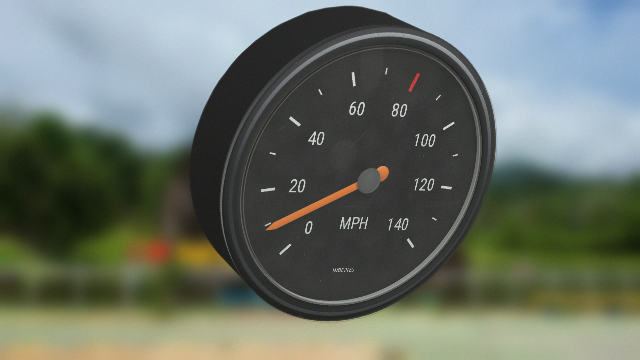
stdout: value=10 unit=mph
